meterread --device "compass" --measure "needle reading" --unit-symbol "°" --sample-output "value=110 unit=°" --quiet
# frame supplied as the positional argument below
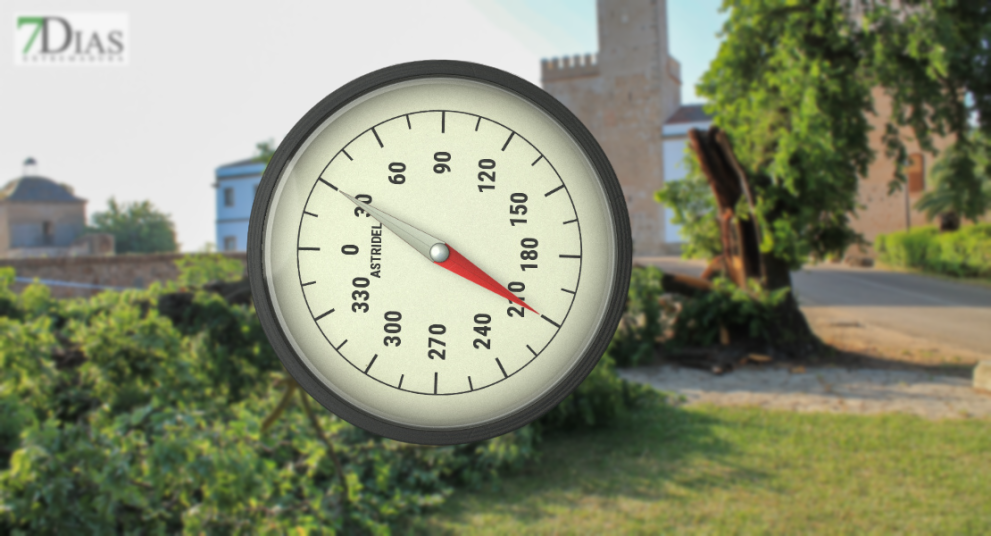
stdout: value=210 unit=°
